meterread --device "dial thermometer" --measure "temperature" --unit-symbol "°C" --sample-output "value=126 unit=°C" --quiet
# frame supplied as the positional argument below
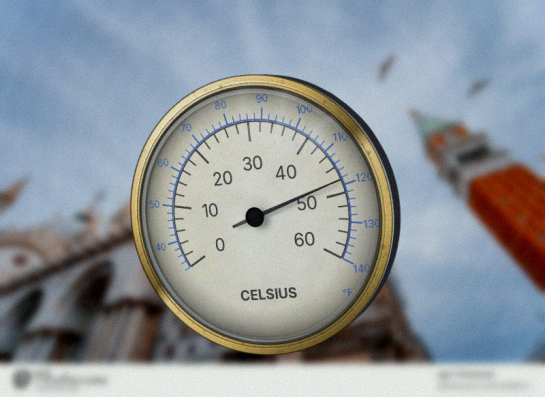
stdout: value=48 unit=°C
